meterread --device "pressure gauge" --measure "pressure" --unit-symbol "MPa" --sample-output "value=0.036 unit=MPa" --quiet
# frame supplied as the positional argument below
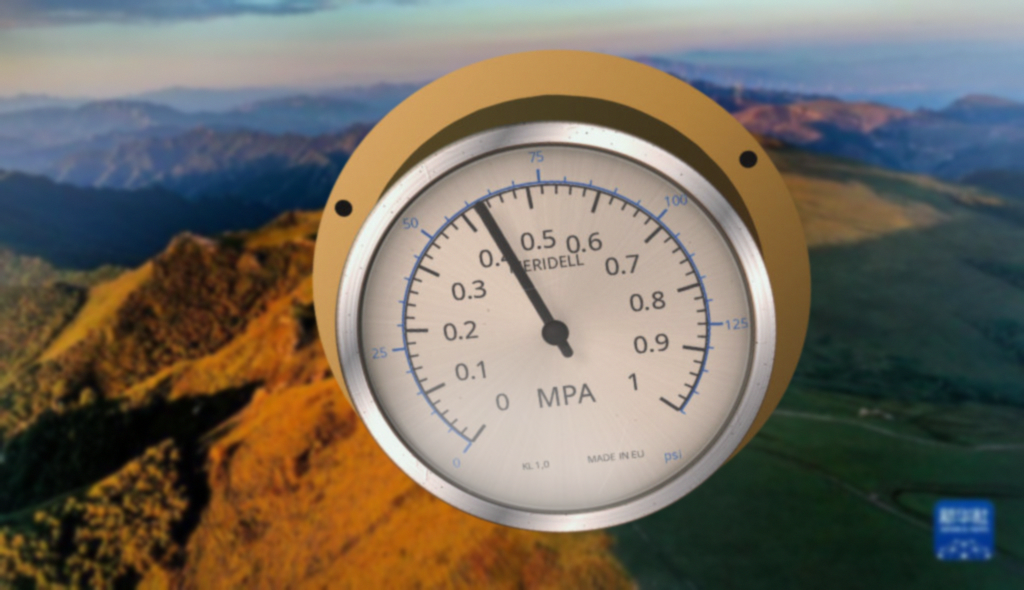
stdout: value=0.43 unit=MPa
